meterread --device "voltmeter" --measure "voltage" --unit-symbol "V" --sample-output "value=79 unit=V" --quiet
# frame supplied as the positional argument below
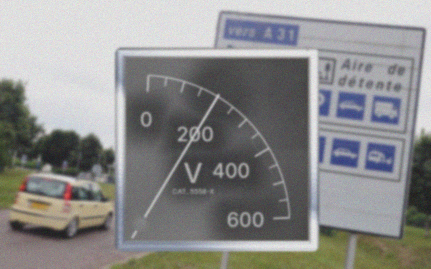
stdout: value=200 unit=V
